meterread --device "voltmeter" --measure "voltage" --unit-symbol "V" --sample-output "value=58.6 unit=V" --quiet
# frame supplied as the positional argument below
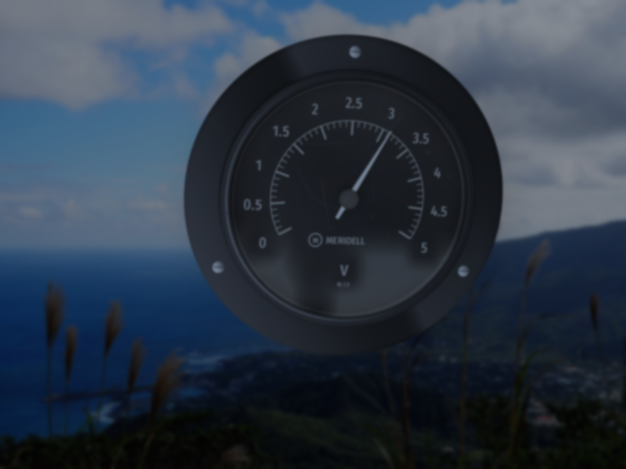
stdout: value=3.1 unit=V
